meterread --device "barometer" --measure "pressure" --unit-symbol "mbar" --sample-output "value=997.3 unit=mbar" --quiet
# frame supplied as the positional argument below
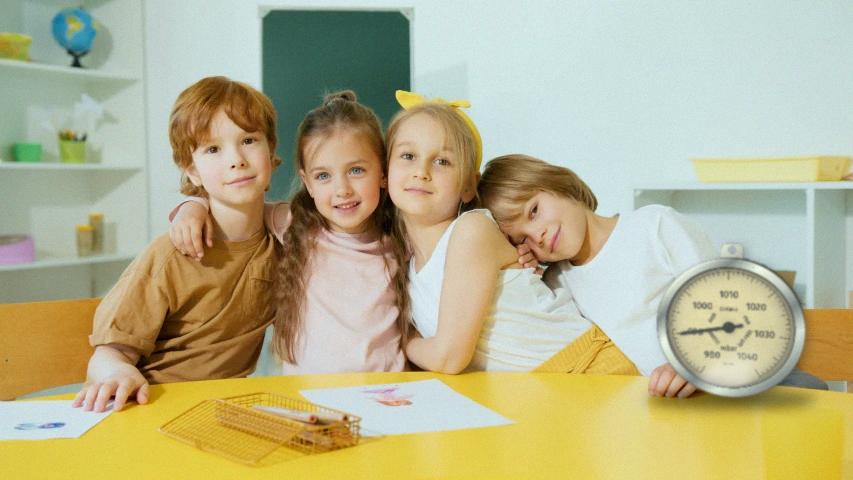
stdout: value=990 unit=mbar
